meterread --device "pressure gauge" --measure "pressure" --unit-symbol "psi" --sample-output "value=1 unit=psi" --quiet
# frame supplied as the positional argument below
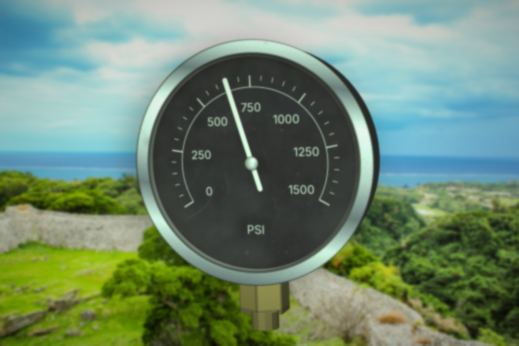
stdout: value=650 unit=psi
